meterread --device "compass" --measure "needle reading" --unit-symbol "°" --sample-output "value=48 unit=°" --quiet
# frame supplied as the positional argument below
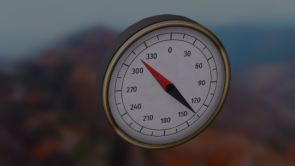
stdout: value=315 unit=°
